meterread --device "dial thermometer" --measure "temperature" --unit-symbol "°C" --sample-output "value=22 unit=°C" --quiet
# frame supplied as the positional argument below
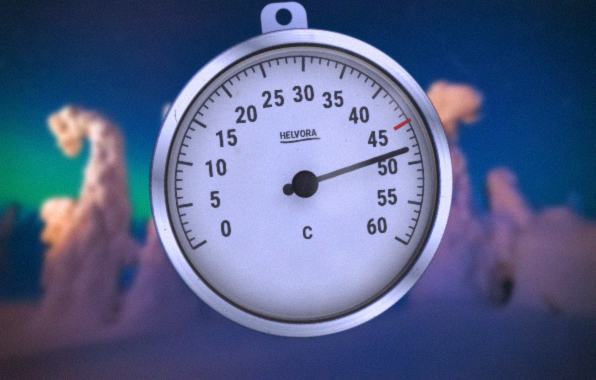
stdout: value=48 unit=°C
